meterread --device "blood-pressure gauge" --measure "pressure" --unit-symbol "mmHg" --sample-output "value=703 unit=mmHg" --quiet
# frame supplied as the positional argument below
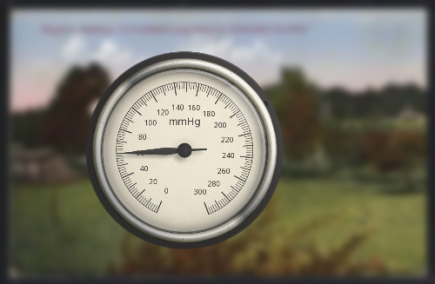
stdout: value=60 unit=mmHg
